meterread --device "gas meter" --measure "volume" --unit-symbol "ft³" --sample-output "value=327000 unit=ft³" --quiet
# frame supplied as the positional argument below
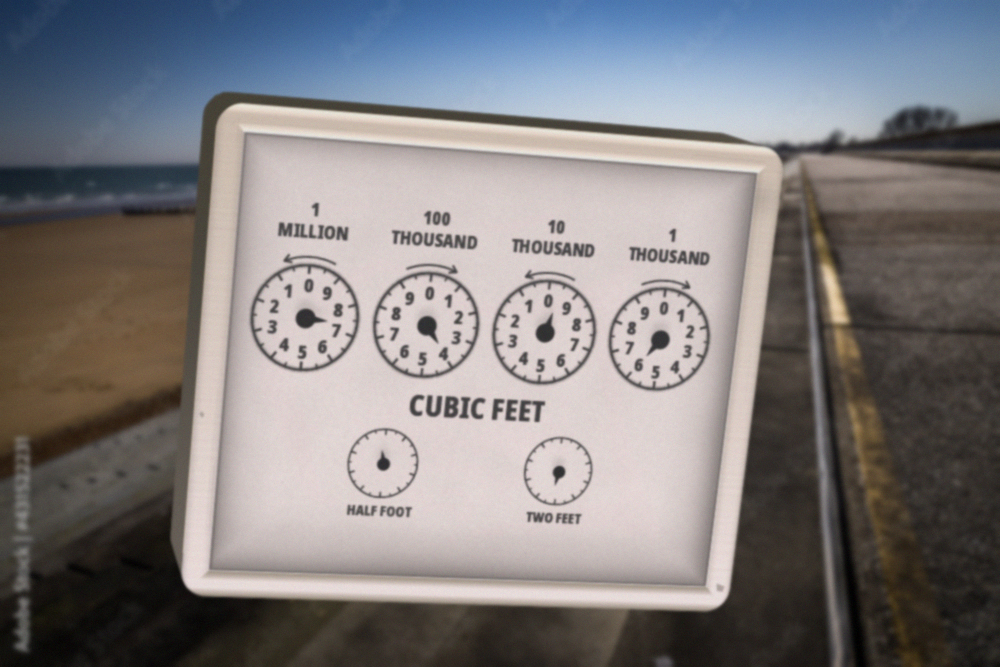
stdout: value=739600 unit=ft³
